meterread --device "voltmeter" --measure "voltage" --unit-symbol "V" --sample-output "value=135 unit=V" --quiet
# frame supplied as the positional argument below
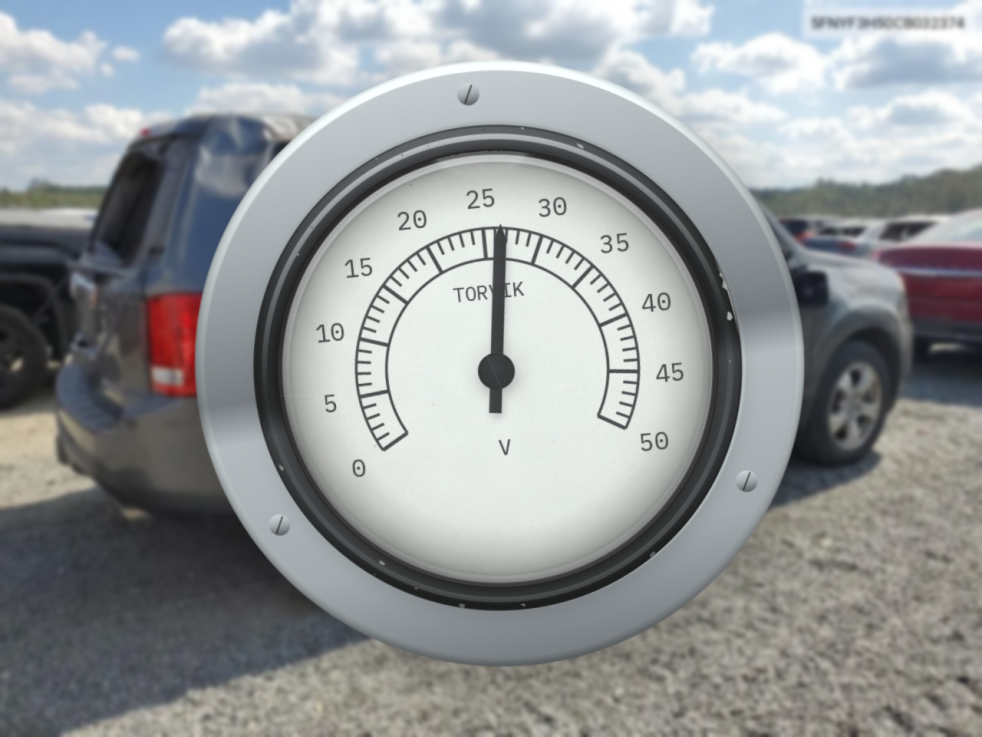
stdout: value=26.5 unit=V
